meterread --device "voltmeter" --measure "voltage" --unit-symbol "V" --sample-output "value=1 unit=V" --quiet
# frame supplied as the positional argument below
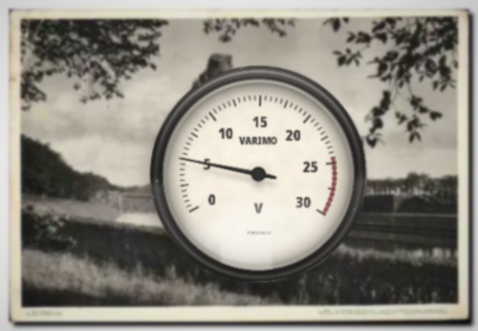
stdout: value=5 unit=V
